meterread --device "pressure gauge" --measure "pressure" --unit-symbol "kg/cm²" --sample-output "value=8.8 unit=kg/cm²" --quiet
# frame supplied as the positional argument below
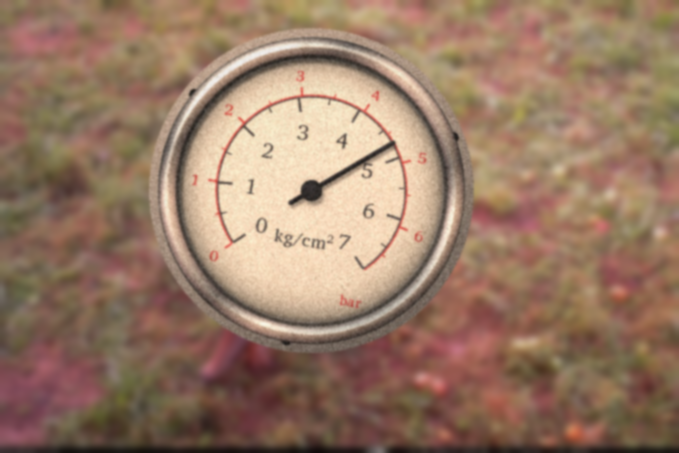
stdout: value=4.75 unit=kg/cm²
